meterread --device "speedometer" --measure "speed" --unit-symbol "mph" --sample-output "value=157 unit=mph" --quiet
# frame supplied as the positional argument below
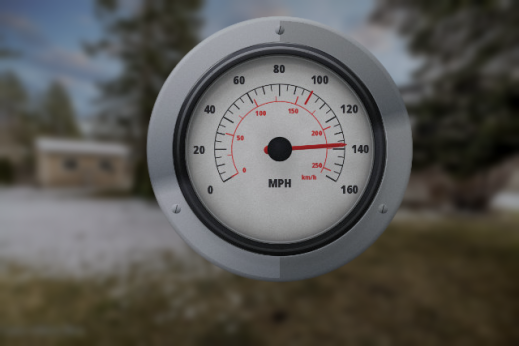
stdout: value=137.5 unit=mph
